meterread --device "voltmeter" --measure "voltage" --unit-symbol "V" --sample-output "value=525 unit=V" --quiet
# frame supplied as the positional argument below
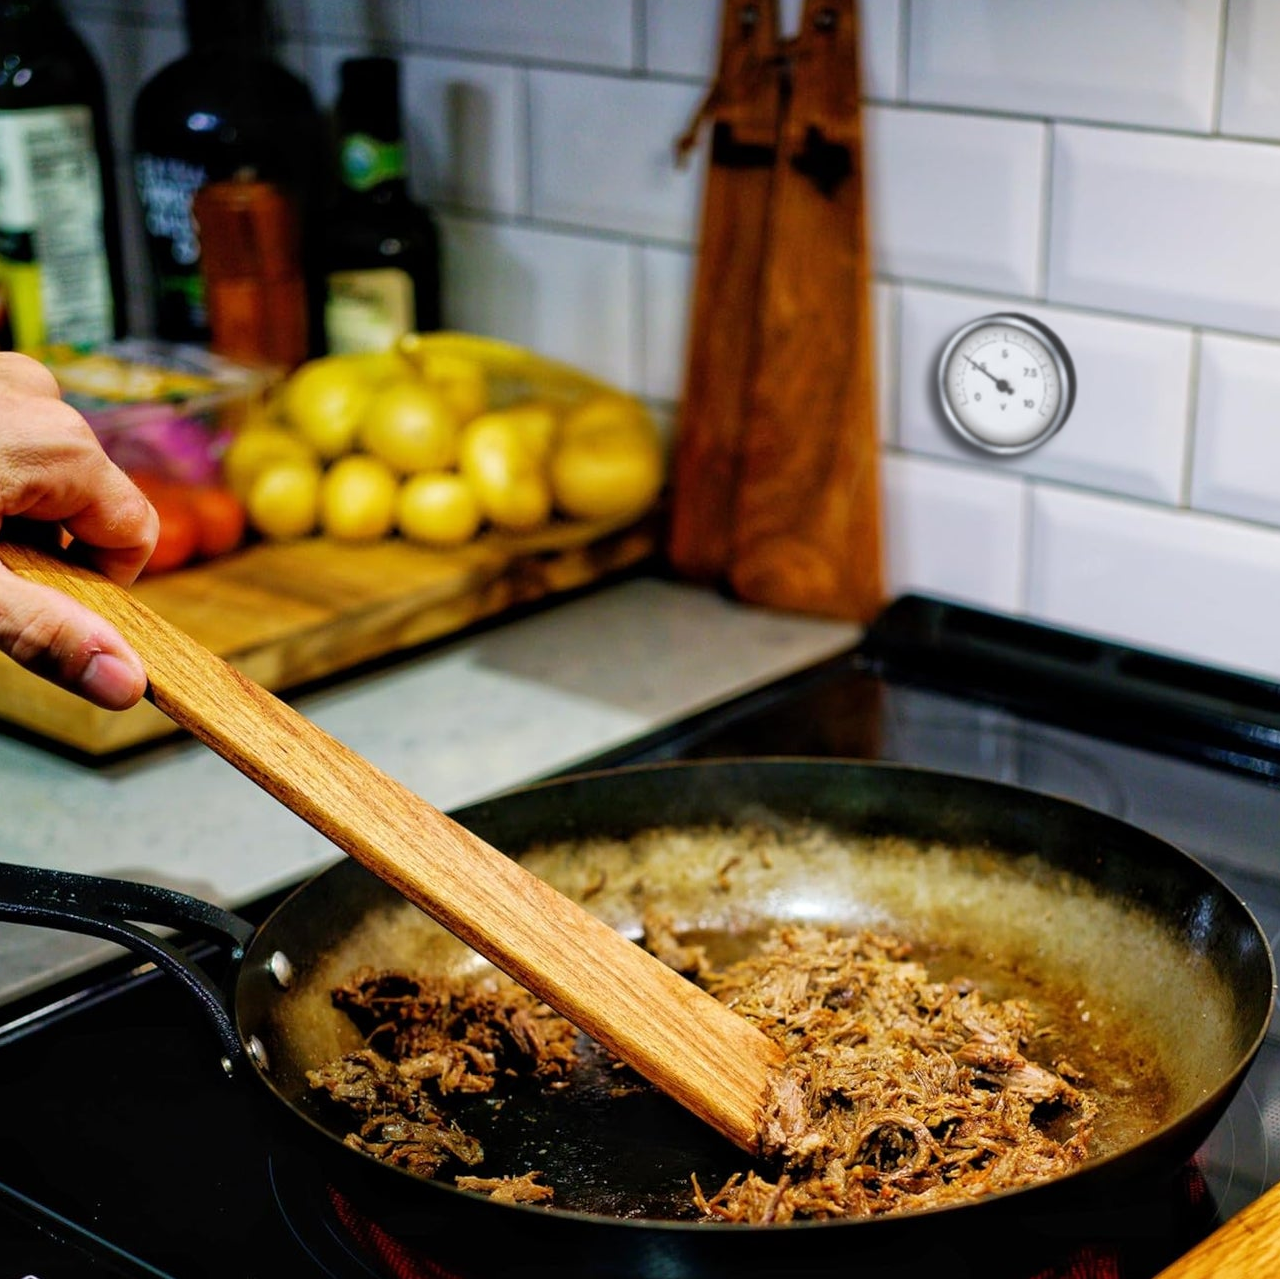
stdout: value=2.5 unit=V
